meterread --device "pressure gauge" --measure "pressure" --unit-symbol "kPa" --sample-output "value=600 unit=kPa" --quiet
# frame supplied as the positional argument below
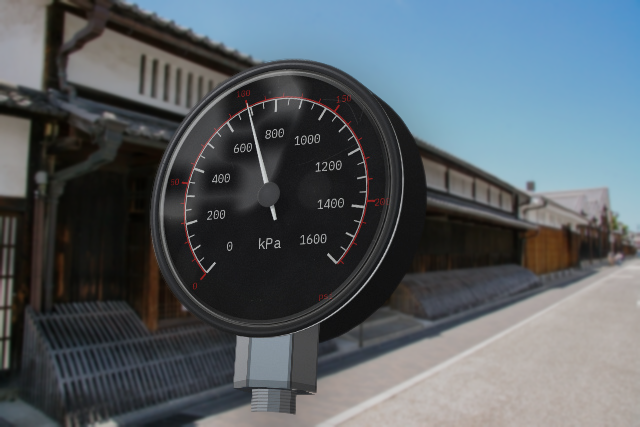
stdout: value=700 unit=kPa
